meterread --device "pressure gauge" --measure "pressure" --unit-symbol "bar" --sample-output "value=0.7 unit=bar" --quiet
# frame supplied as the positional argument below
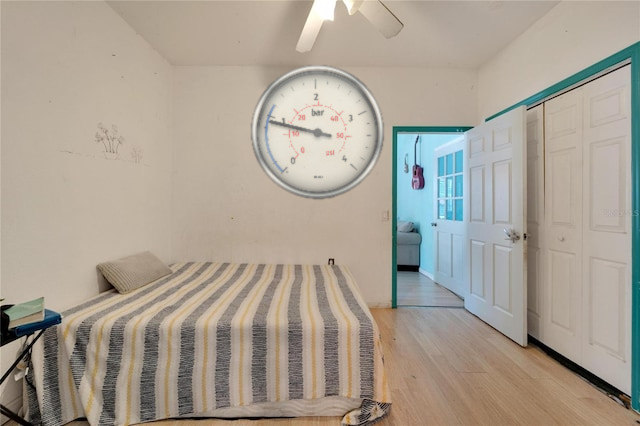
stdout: value=0.9 unit=bar
